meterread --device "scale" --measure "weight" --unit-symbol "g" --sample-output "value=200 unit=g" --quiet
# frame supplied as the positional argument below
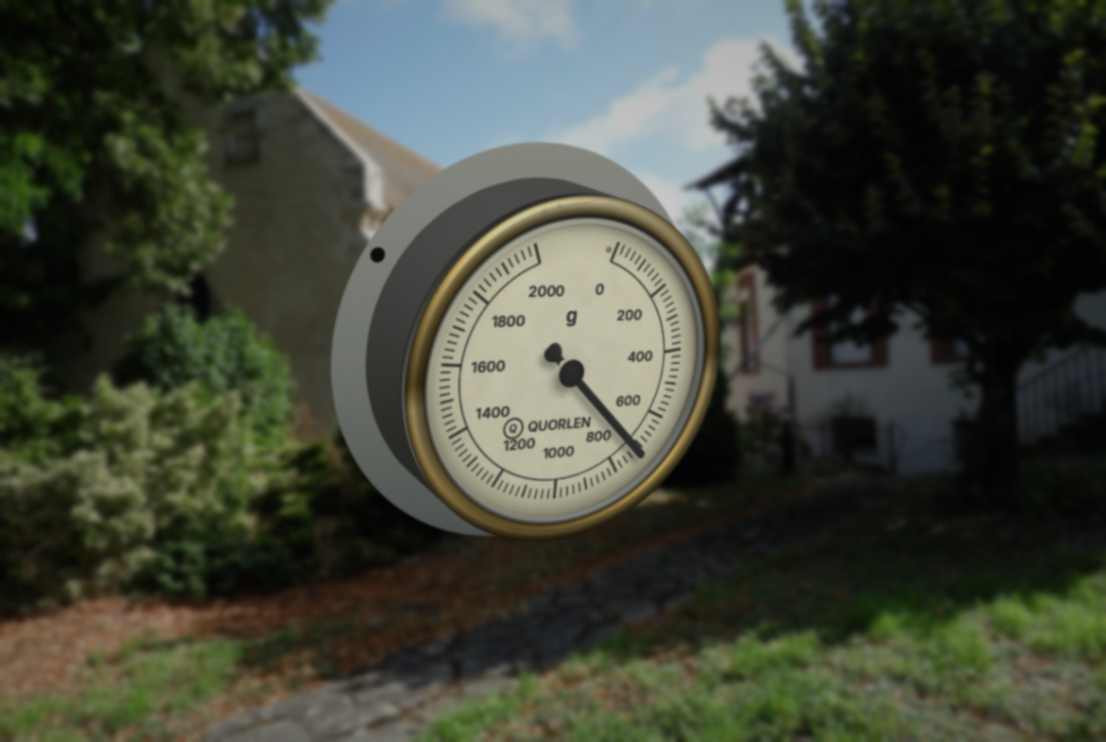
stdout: value=720 unit=g
